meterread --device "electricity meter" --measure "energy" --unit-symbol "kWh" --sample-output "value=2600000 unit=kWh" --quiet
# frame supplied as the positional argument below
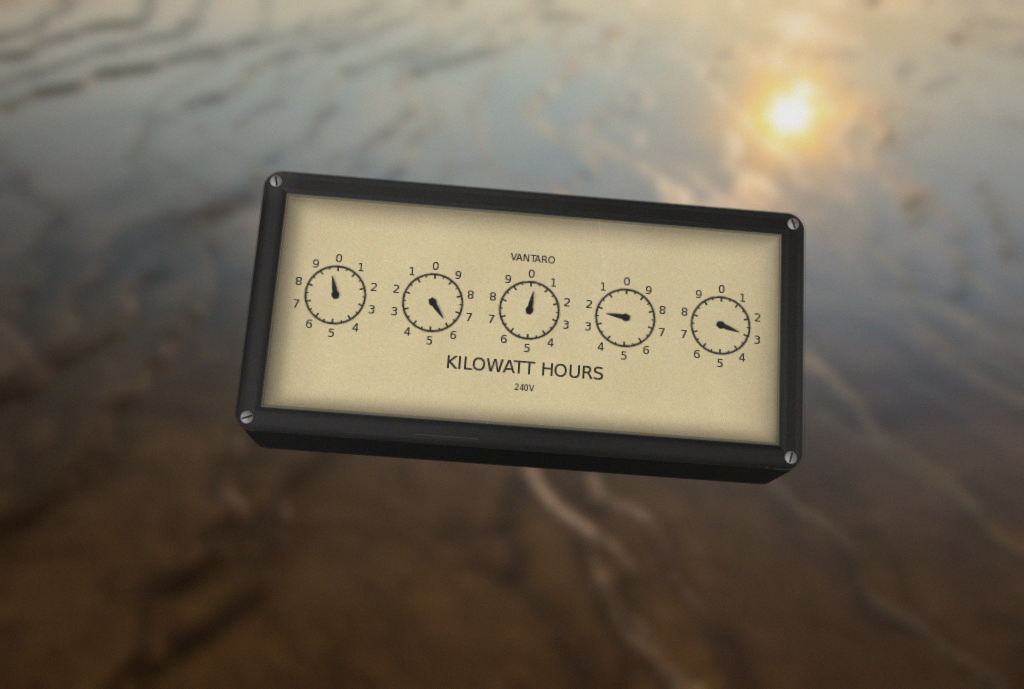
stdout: value=96023 unit=kWh
